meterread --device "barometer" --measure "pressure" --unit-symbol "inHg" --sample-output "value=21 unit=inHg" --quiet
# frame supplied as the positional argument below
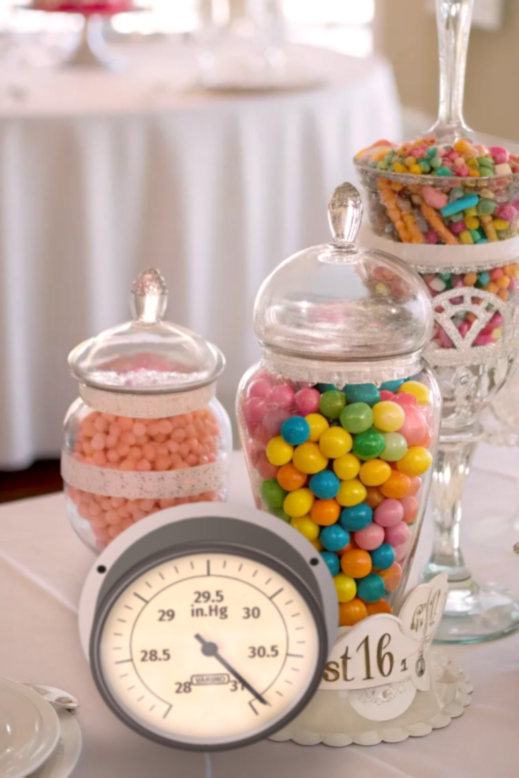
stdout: value=30.9 unit=inHg
